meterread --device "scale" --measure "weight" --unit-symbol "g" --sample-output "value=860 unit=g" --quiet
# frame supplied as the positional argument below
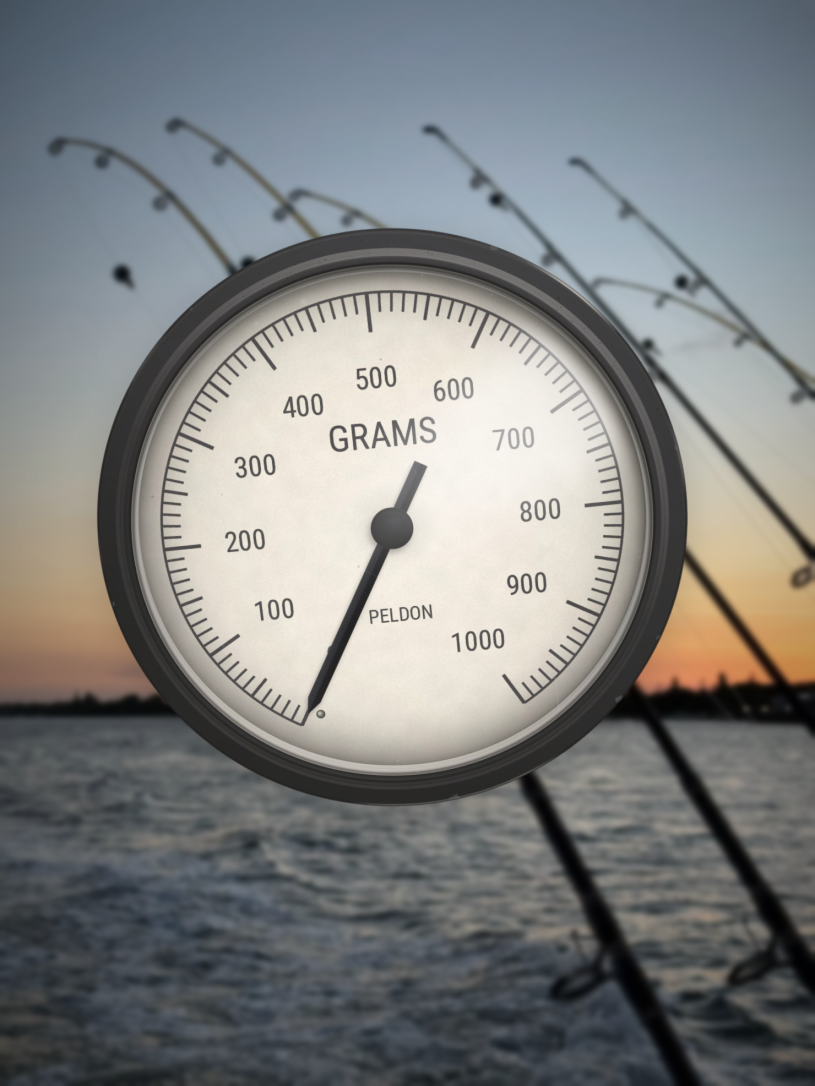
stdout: value=0 unit=g
